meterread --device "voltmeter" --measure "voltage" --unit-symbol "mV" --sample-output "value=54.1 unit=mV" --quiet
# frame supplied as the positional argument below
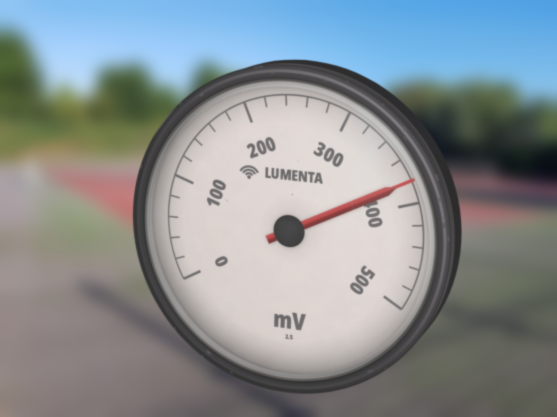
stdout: value=380 unit=mV
